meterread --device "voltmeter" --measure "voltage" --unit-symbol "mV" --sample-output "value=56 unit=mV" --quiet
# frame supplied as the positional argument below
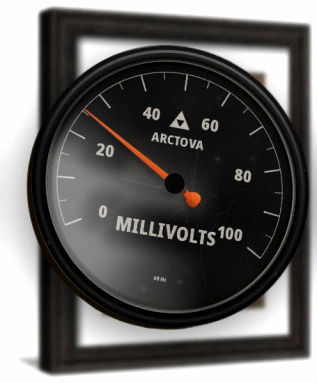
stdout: value=25 unit=mV
